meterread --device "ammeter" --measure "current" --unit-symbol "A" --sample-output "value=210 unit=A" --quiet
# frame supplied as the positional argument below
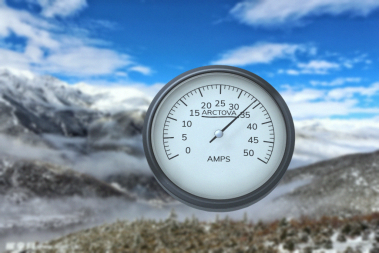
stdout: value=34 unit=A
